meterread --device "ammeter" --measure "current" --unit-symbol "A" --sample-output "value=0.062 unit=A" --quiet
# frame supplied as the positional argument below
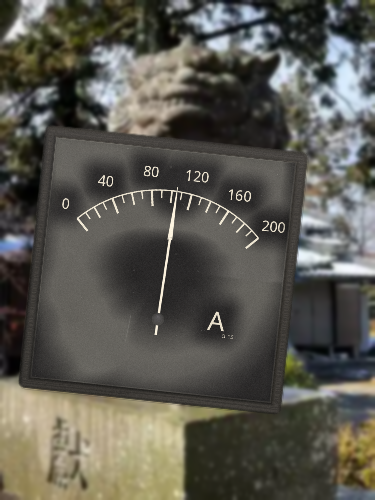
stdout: value=105 unit=A
